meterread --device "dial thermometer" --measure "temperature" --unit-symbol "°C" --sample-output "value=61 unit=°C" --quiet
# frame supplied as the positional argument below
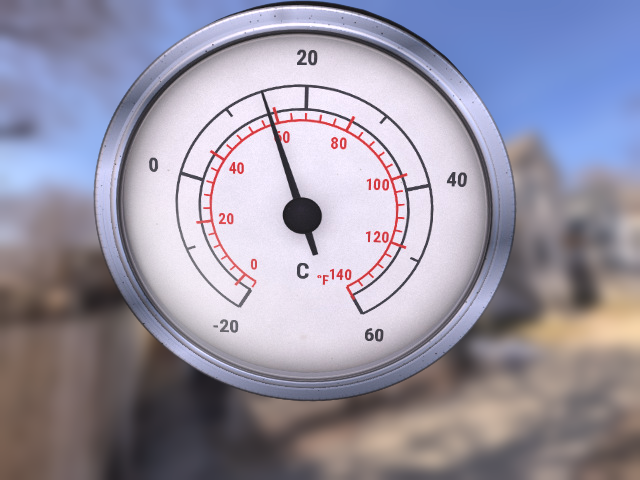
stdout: value=15 unit=°C
